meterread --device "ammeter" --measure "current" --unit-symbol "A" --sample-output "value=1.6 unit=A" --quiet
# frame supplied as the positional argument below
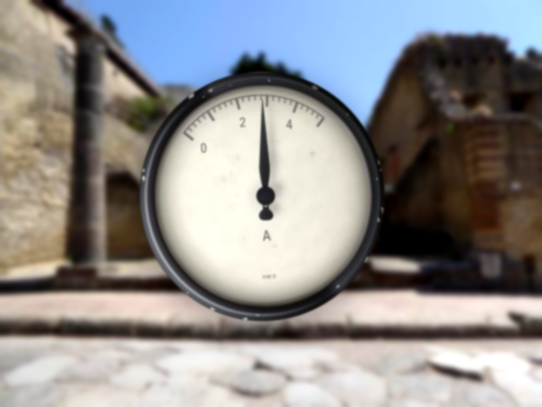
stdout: value=2.8 unit=A
